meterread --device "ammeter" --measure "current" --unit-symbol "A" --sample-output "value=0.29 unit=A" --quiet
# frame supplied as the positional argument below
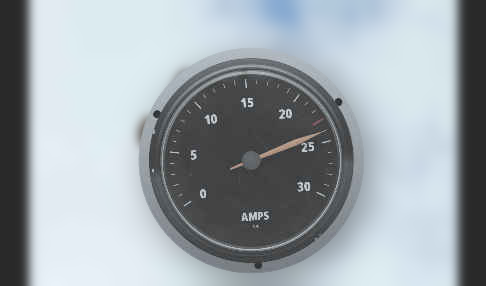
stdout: value=24 unit=A
